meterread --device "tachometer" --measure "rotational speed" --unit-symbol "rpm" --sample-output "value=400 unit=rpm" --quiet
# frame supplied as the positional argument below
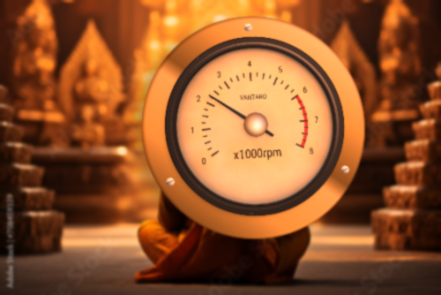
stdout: value=2250 unit=rpm
